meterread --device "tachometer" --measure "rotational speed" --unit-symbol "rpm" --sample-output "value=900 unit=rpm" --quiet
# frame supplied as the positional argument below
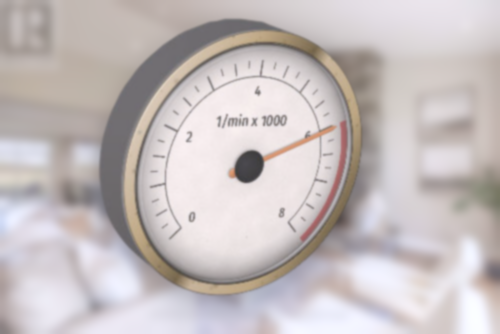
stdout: value=6000 unit=rpm
